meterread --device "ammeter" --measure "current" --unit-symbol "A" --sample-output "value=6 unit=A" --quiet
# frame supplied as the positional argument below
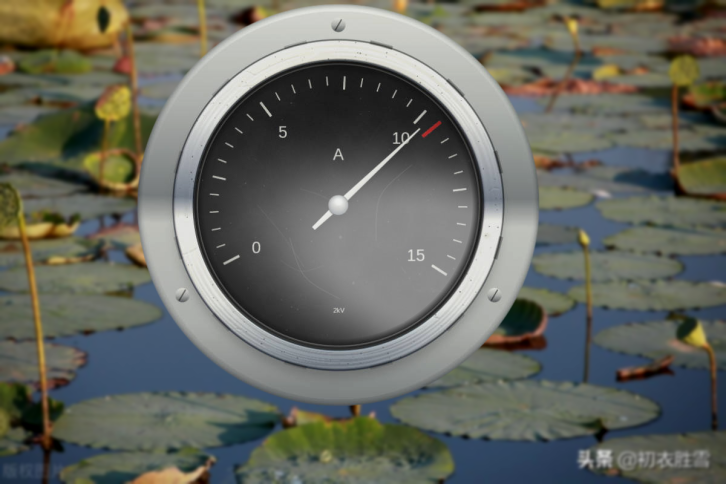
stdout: value=10.25 unit=A
